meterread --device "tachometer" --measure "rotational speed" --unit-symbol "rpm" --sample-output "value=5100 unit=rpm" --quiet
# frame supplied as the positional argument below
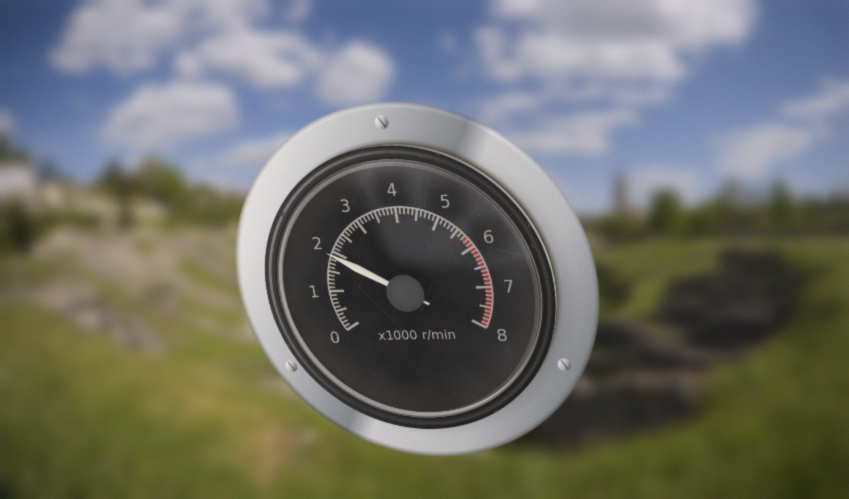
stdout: value=2000 unit=rpm
